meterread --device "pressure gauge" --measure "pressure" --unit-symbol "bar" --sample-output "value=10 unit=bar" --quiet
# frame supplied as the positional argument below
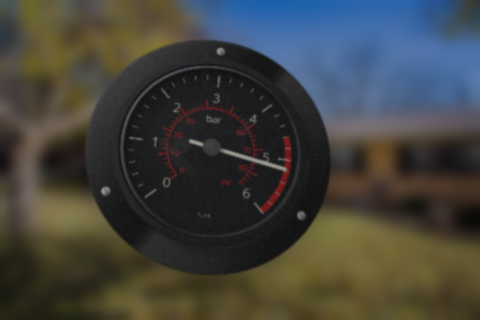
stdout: value=5.2 unit=bar
